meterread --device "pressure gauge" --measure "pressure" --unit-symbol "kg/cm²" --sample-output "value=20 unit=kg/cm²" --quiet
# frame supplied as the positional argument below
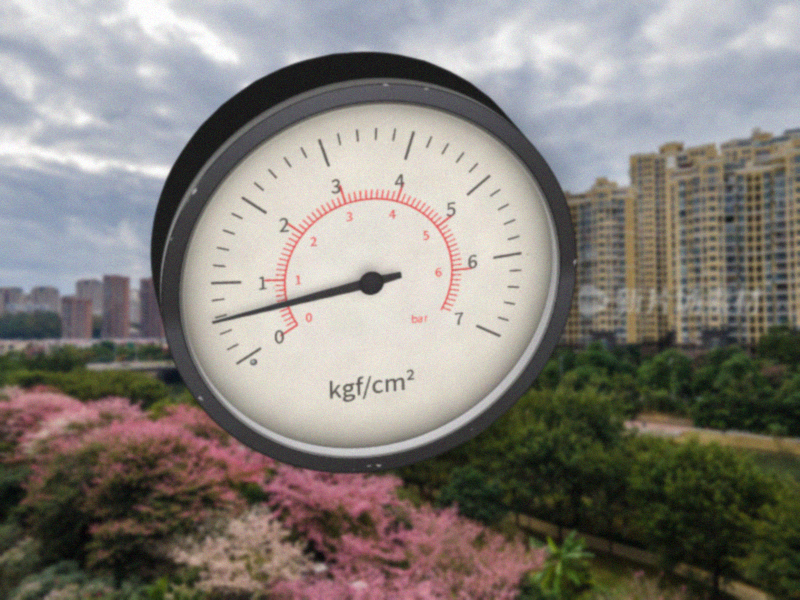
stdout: value=0.6 unit=kg/cm²
